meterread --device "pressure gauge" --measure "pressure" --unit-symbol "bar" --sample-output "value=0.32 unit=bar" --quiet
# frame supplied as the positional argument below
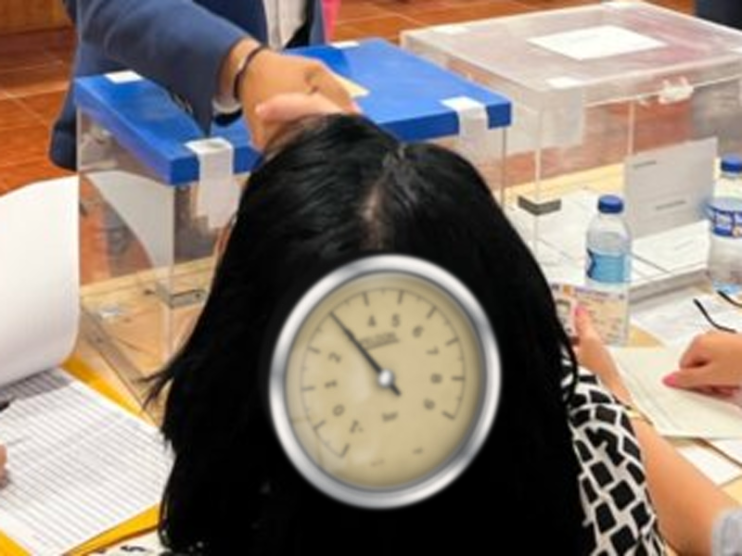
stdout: value=3 unit=bar
